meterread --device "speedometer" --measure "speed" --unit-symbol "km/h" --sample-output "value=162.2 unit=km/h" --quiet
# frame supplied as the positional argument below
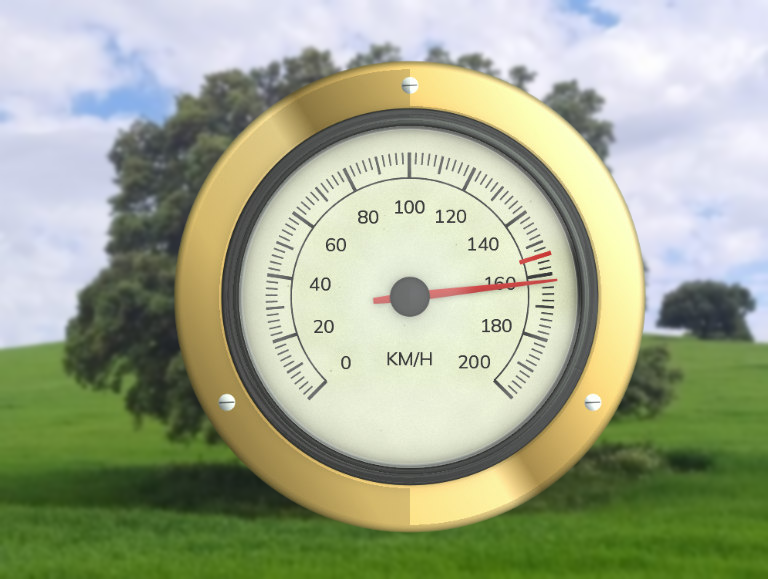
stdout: value=162 unit=km/h
